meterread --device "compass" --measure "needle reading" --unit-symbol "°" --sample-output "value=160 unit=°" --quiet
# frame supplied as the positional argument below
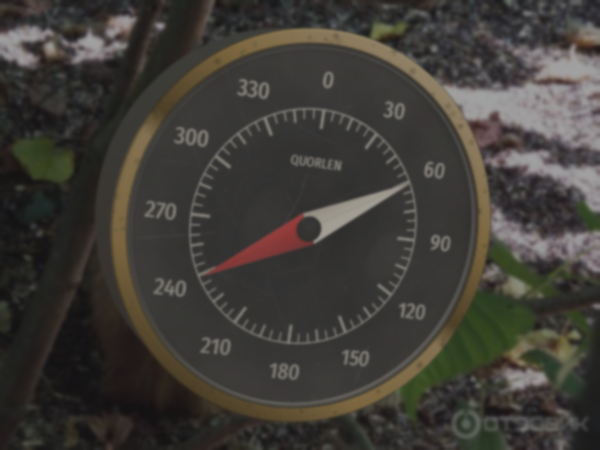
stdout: value=240 unit=°
